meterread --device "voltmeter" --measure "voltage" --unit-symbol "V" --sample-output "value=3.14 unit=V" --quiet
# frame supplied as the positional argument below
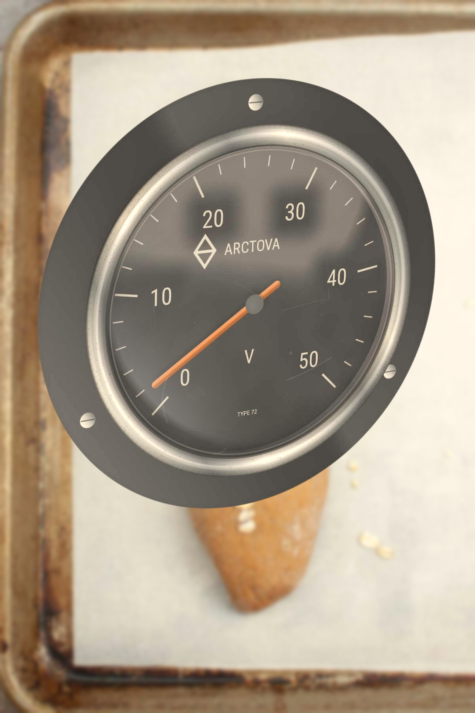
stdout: value=2 unit=V
